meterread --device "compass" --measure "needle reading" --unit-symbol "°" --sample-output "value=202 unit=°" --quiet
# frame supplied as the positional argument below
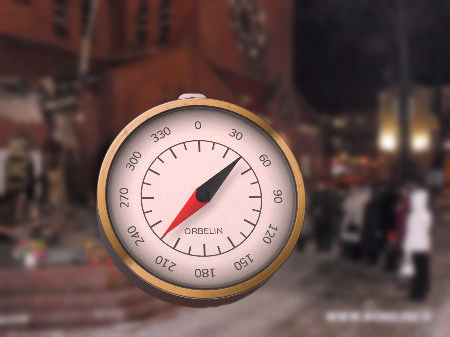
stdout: value=225 unit=°
